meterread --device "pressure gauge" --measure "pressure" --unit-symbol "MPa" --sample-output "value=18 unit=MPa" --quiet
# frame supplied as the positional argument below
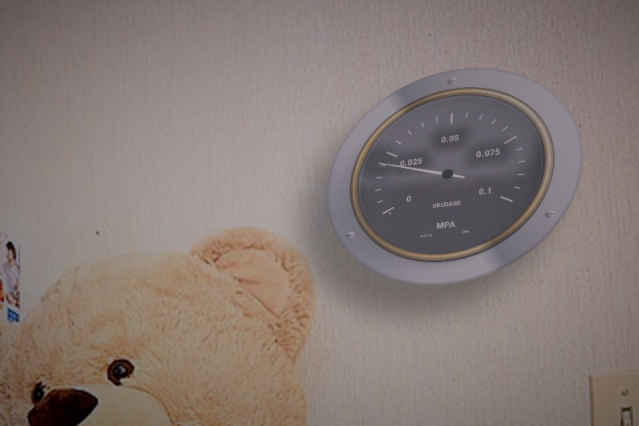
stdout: value=0.02 unit=MPa
